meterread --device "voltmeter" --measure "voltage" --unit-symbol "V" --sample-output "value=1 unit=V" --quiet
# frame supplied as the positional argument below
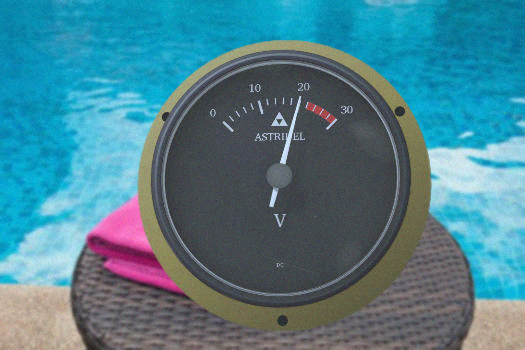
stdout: value=20 unit=V
